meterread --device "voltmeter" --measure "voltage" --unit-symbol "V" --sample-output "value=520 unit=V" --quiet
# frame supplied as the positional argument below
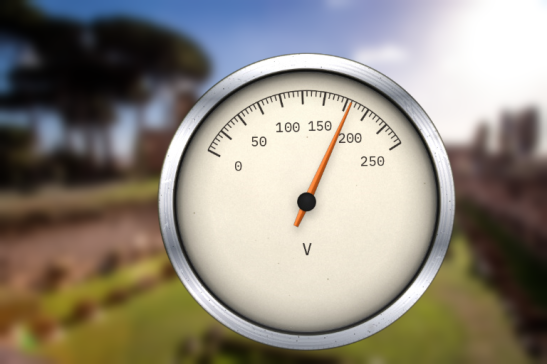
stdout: value=180 unit=V
